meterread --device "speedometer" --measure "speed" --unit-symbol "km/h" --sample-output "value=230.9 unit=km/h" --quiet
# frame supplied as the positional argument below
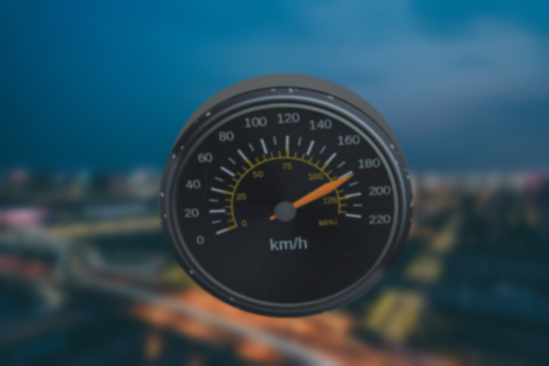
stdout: value=180 unit=km/h
